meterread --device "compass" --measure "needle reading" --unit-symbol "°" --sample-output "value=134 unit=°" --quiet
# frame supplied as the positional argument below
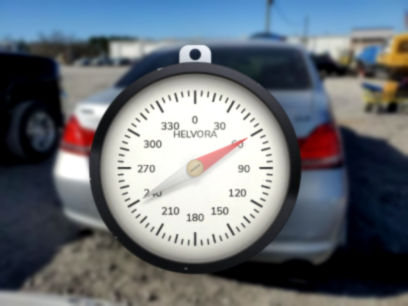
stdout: value=60 unit=°
